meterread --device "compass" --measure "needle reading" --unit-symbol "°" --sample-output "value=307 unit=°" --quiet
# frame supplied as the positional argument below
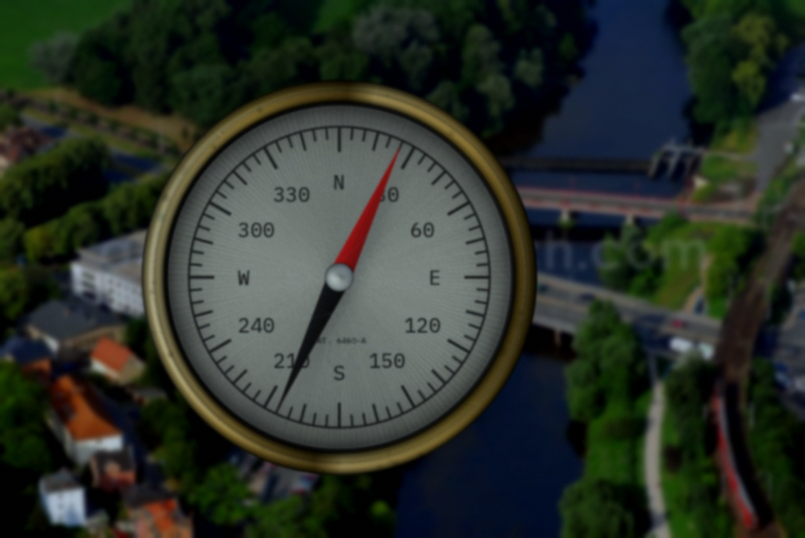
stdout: value=25 unit=°
